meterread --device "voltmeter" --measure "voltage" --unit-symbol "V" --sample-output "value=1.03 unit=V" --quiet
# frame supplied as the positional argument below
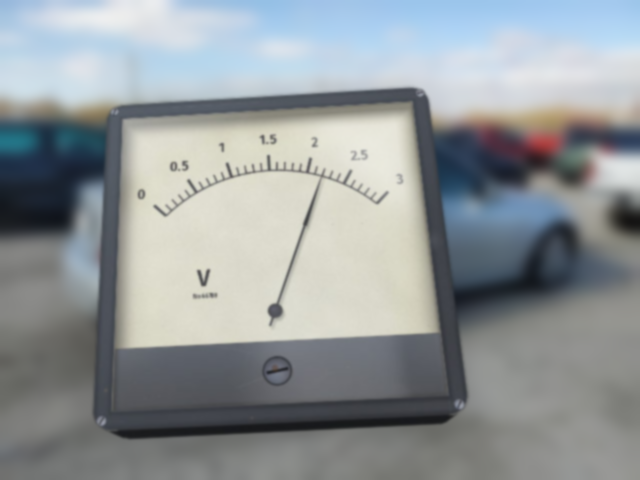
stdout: value=2.2 unit=V
